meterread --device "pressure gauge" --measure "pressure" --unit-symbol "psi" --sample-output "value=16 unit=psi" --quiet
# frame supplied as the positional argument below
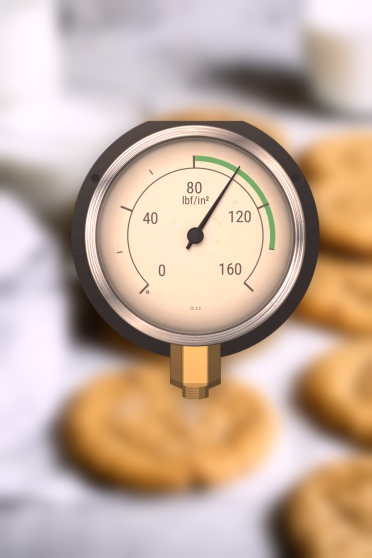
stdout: value=100 unit=psi
